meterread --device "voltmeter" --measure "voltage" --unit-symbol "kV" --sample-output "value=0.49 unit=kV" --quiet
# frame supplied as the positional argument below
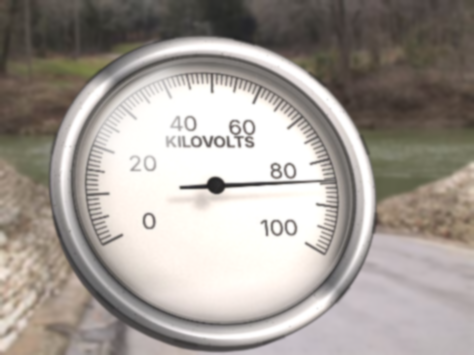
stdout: value=85 unit=kV
